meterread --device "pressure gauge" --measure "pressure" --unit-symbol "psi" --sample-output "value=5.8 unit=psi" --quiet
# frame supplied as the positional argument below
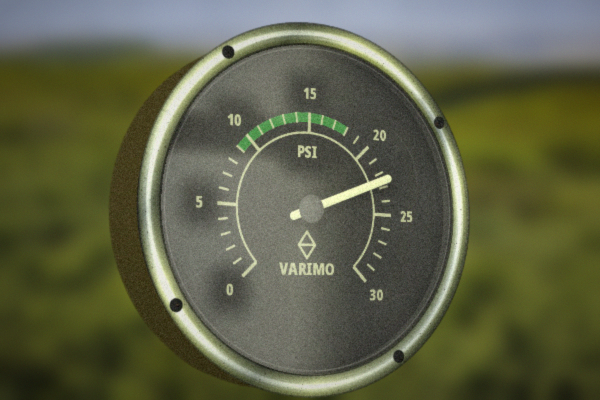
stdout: value=22.5 unit=psi
